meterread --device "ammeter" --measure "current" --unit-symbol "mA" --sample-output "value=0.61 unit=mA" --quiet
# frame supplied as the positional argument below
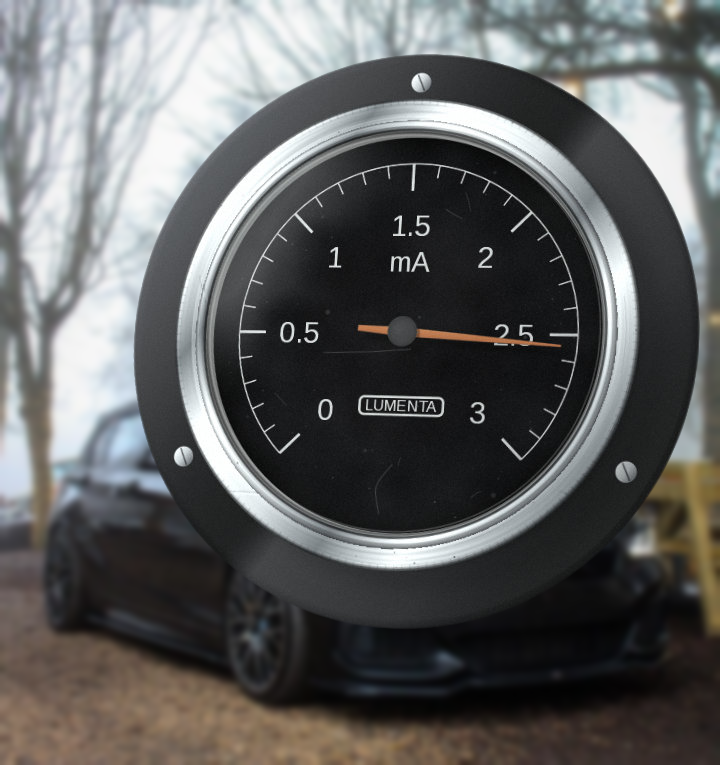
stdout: value=2.55 unit=mA
